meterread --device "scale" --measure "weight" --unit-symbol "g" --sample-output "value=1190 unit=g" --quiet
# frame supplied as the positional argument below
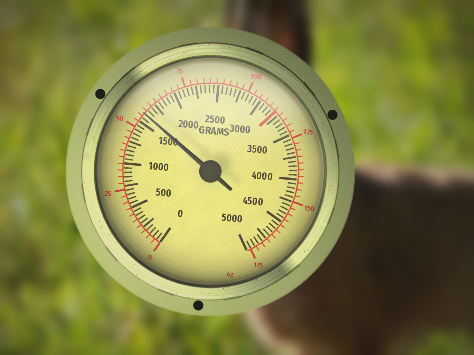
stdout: value=1600 unit=g
